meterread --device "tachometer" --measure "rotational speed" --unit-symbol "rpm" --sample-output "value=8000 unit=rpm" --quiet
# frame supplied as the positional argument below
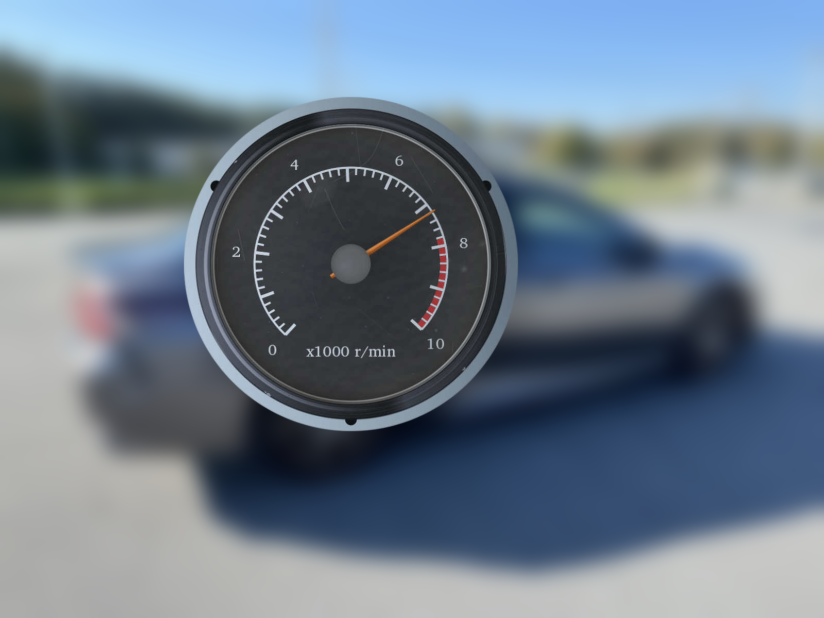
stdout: value=7200 unit=rpm
